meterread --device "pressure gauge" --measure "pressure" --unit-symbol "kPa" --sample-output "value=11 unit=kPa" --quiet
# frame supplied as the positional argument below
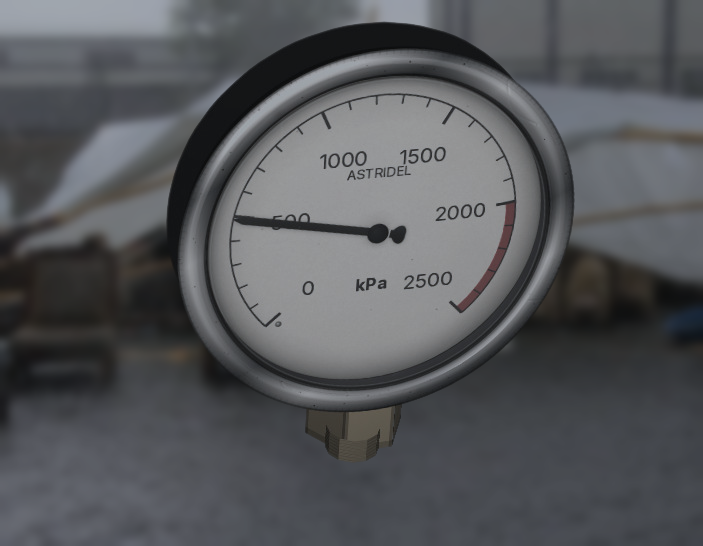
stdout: value=500 unit=kPa
